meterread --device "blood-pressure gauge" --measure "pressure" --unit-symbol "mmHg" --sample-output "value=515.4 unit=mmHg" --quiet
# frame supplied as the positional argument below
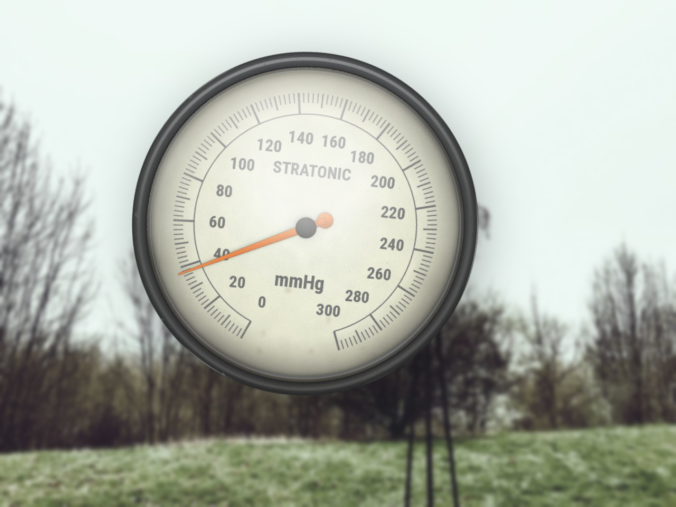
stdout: value=38 unit=mmHg
